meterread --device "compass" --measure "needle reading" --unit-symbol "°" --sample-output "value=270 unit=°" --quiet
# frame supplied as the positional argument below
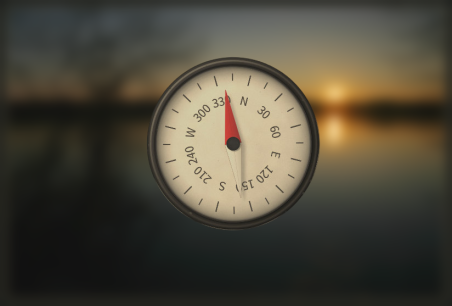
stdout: value=337.5 unit=°
